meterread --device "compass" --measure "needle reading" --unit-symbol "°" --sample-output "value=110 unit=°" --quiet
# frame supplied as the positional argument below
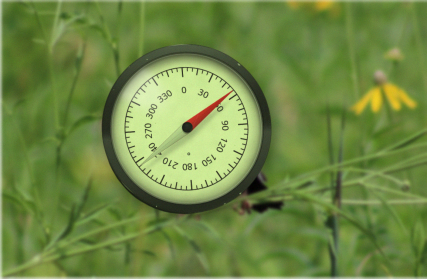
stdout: value=55 unit=°
